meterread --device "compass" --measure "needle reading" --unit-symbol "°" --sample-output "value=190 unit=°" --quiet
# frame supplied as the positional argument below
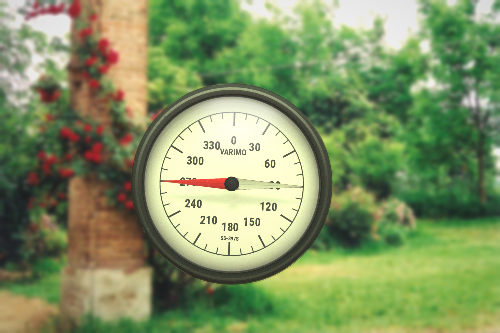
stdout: value=270 unit=°
